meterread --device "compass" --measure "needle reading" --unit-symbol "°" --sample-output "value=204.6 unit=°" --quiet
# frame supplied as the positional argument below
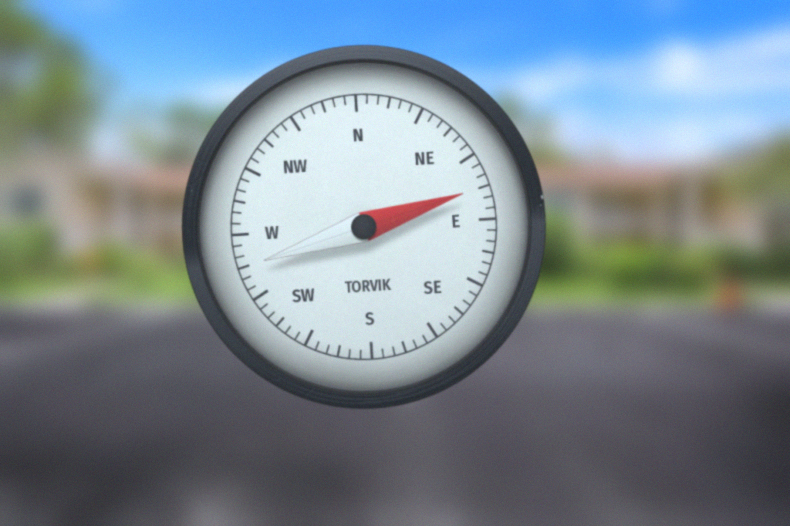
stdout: value=75 unit=°
